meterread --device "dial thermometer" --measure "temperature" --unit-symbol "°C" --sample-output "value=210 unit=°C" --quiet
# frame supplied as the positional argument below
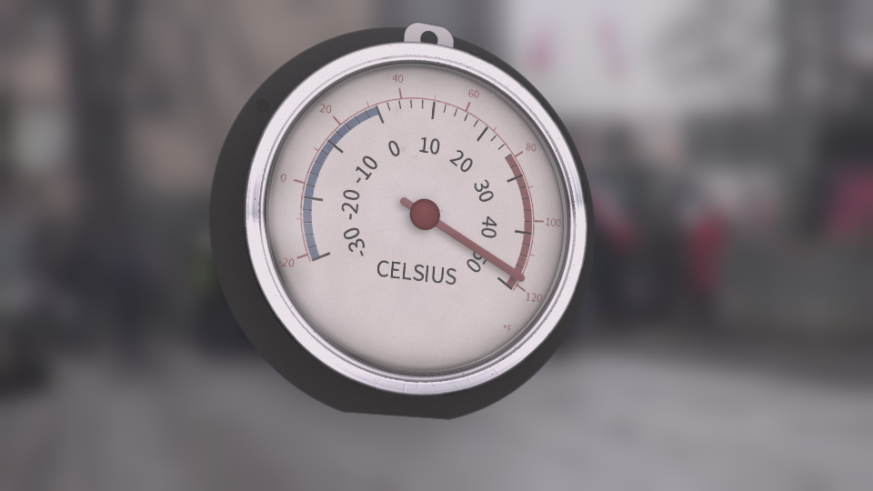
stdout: value=48 unit=°C
